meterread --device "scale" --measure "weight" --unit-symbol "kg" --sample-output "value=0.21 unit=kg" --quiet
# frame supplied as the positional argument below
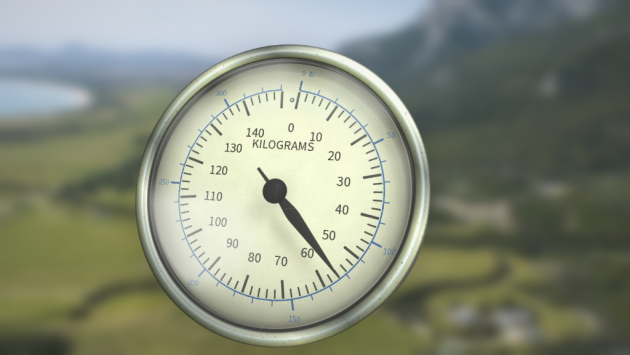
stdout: value=56 unit=kg
